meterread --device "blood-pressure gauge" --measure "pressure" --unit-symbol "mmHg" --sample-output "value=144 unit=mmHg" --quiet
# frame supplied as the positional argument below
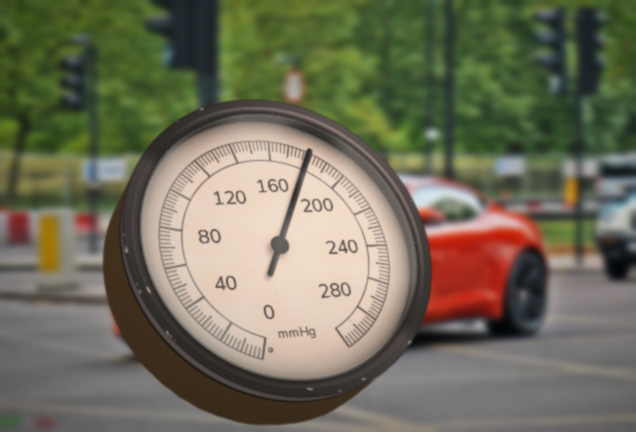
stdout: value=180 unit=mmHg
